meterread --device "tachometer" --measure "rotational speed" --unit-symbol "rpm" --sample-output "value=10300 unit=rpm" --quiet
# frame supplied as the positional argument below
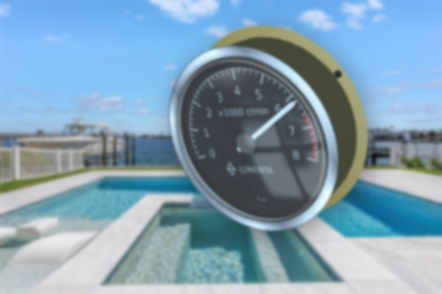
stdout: value=6200 unit=rpm
